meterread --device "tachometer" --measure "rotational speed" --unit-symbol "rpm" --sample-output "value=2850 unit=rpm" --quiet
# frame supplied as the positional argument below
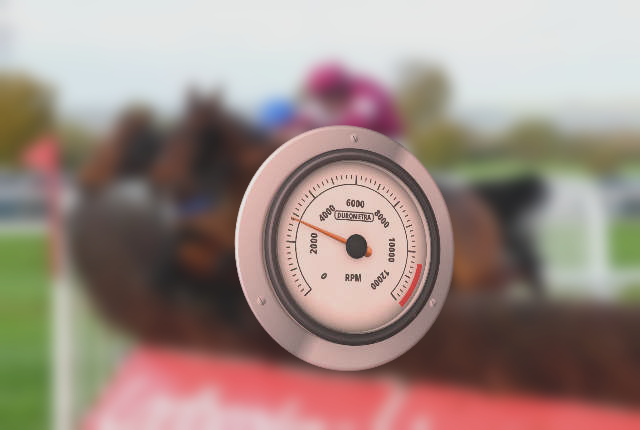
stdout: value=2800 unit=rpm
